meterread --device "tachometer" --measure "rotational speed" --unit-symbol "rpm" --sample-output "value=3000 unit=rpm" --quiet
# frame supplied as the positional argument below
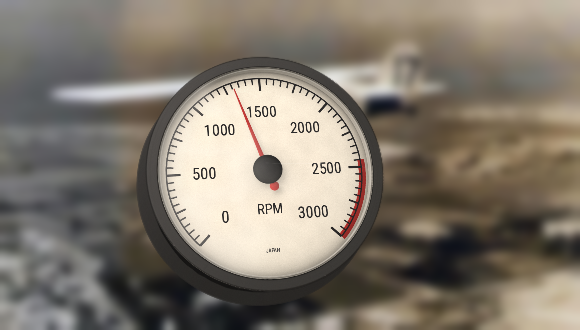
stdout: value=1300 unit=rpm
